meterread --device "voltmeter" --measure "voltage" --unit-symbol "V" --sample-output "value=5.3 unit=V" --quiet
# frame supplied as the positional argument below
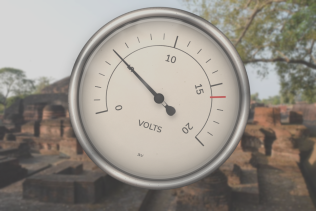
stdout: value=5 unit=V
